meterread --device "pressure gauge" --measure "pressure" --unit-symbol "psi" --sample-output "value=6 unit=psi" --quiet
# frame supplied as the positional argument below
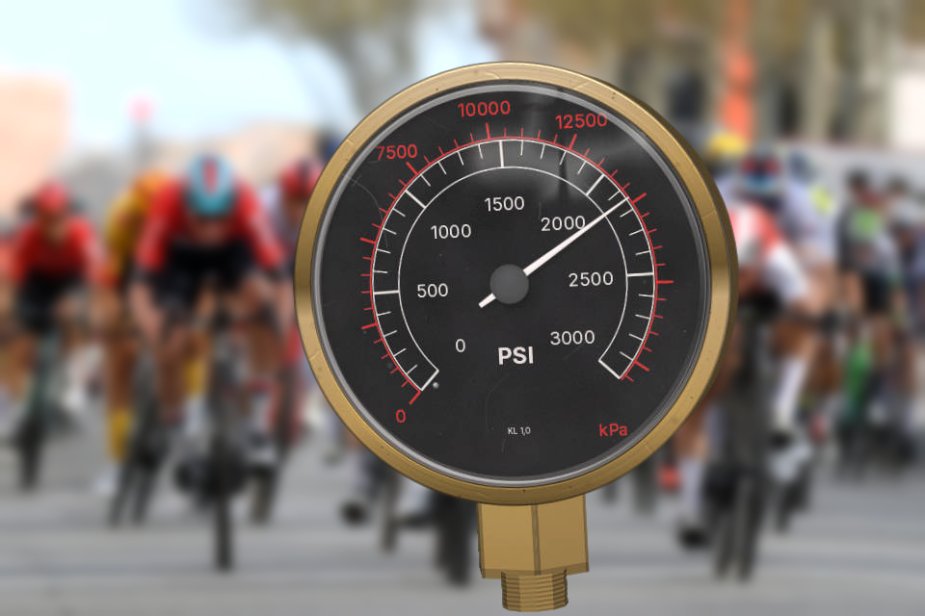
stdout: value=2150 unit=psi
